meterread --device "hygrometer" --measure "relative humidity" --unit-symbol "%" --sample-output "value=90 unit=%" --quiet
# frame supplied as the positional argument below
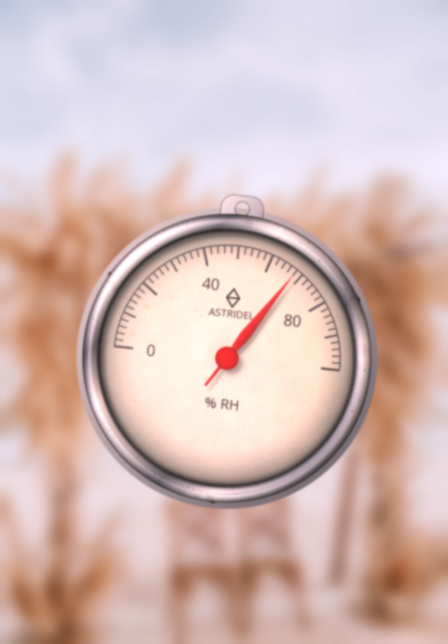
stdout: value=68 unit=%
